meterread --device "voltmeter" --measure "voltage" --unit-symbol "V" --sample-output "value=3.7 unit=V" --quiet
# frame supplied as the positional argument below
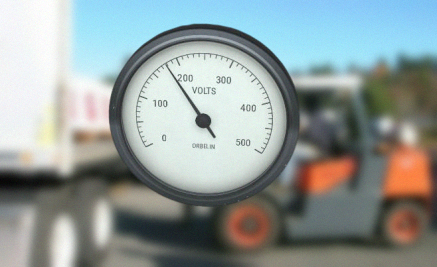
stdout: value=180 unit=V
